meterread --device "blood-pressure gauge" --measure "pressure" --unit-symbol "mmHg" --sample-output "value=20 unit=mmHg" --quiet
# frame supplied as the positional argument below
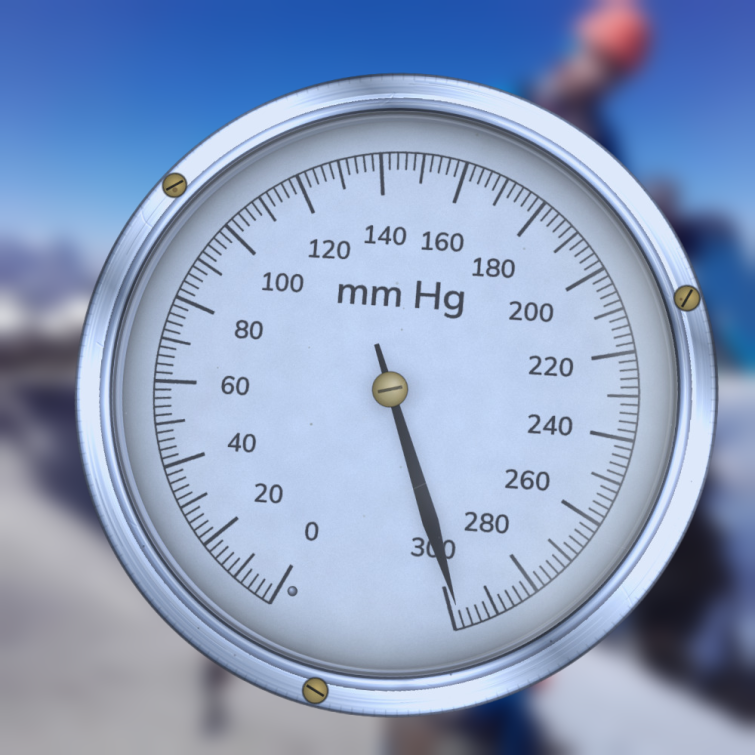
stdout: value=298 unit=mmHg
